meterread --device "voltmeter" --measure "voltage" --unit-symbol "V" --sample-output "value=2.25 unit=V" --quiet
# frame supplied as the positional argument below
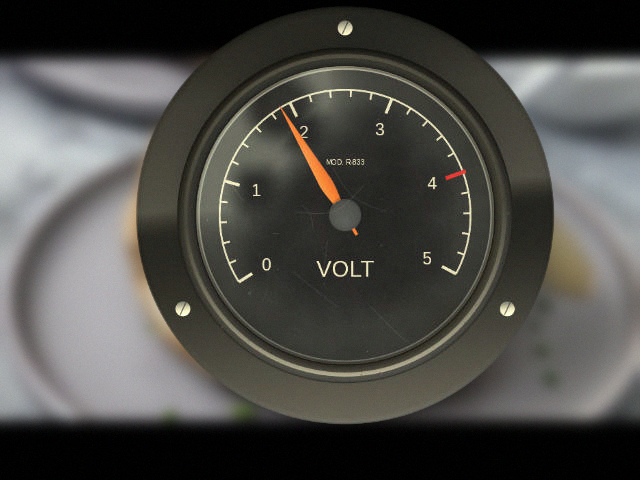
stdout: value=1.9 unit=V
